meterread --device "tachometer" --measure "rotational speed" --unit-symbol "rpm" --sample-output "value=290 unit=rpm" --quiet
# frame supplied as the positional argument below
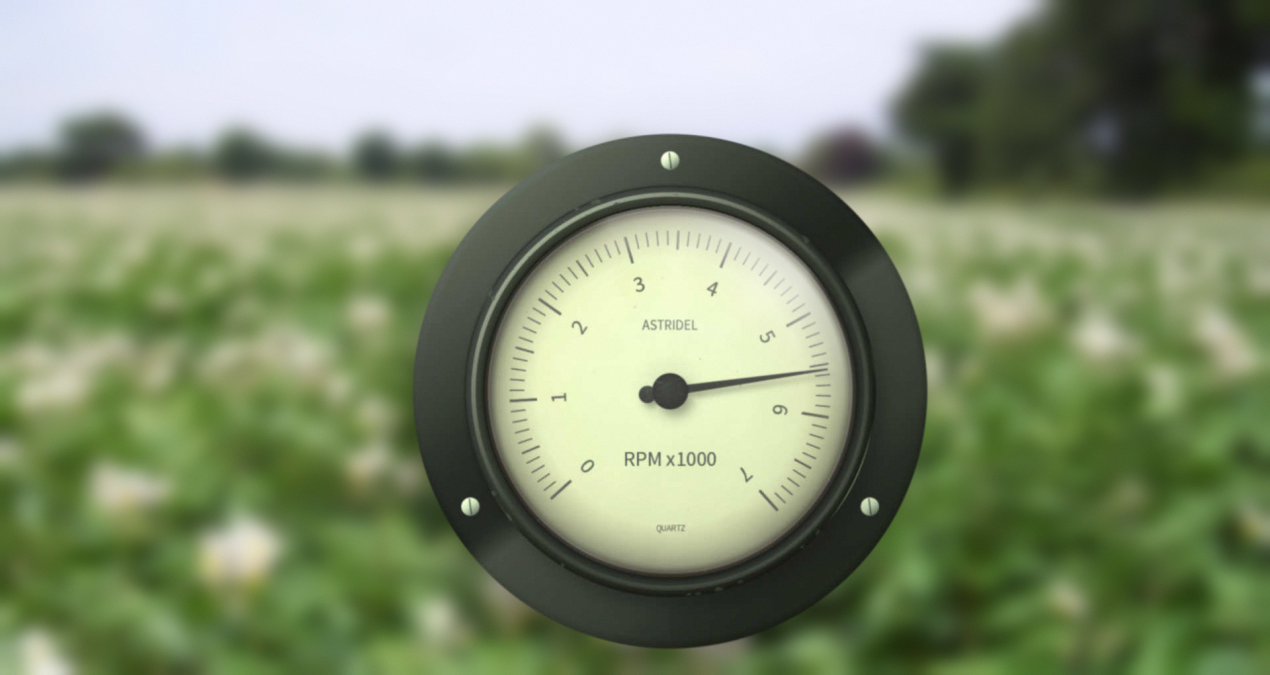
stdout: value=5550 unit=rpm
